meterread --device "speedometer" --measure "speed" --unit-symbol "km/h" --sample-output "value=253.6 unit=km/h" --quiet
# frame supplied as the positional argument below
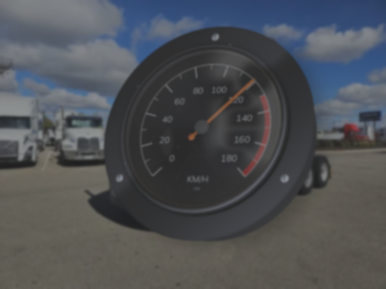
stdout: value=120 unit=km/h
